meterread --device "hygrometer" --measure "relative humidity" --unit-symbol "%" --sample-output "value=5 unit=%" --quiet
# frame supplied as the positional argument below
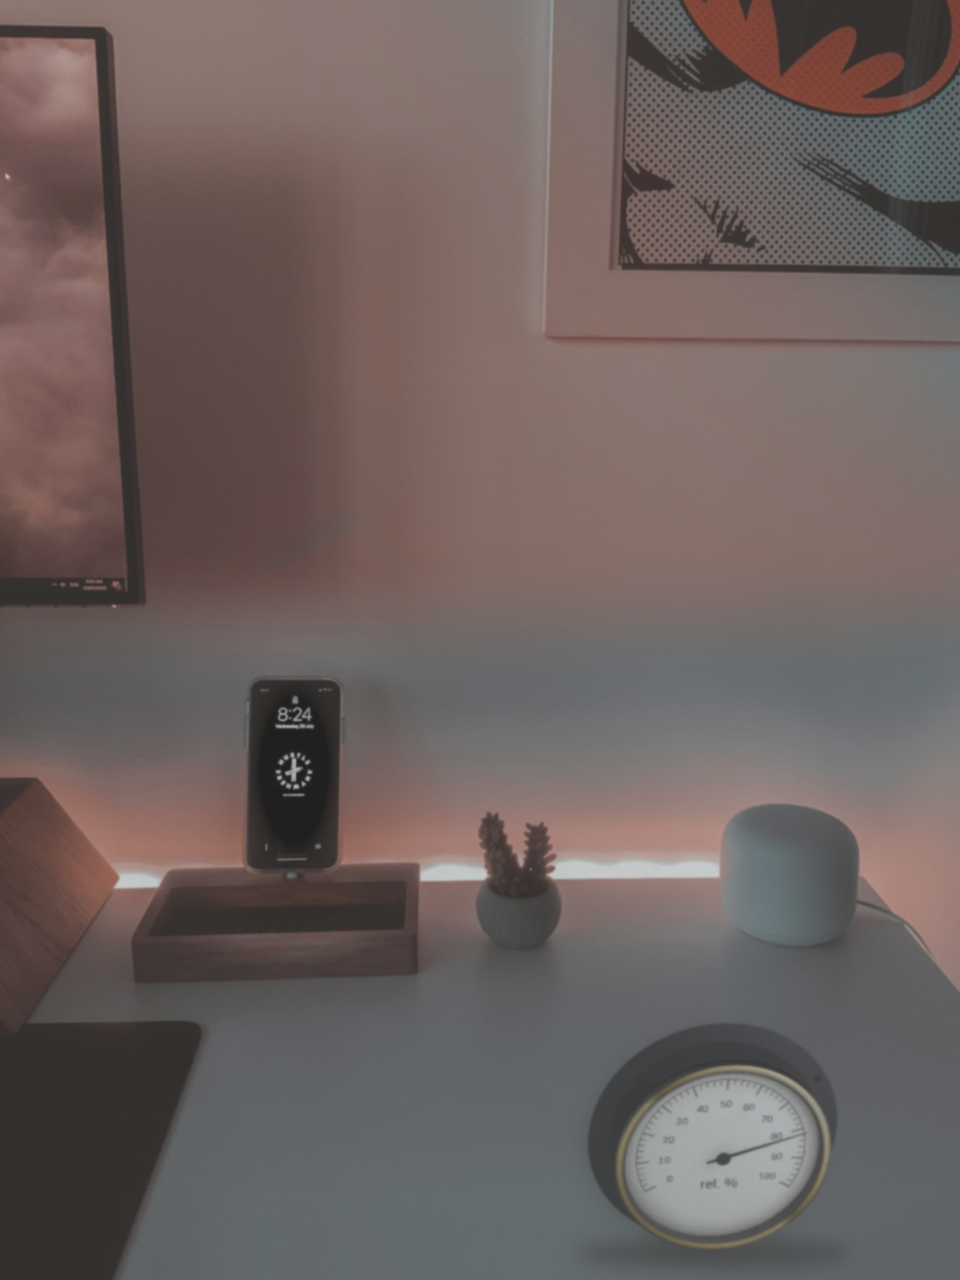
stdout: value=80 unit=%
